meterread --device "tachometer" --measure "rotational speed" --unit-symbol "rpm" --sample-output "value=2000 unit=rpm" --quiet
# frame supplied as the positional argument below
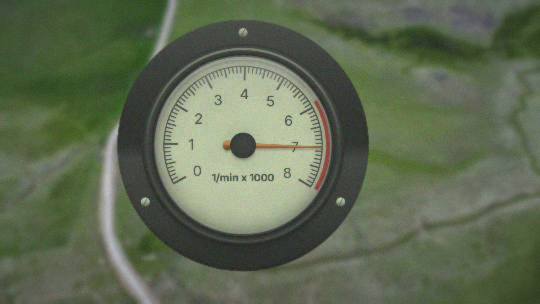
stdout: value=7000 unit=rpm
